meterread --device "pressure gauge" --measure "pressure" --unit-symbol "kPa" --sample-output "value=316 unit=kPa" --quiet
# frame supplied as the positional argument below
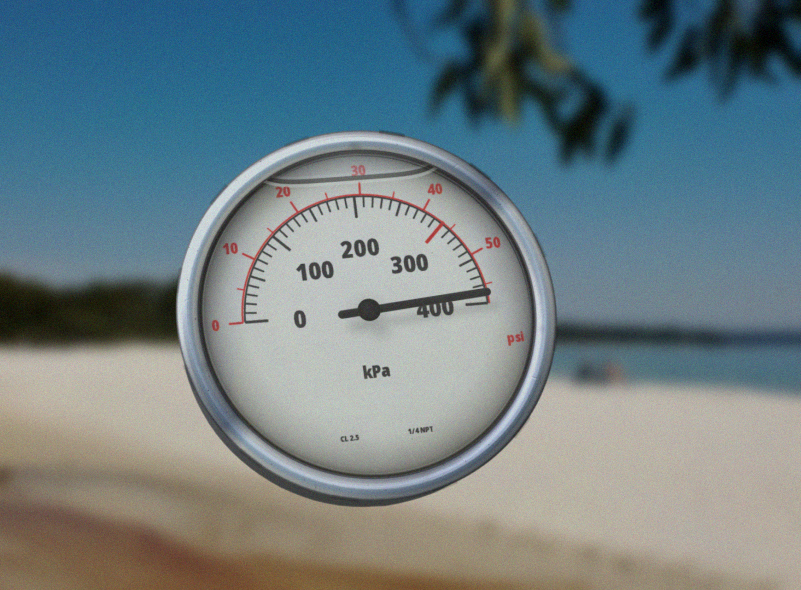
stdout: value=390 unit=kPa
